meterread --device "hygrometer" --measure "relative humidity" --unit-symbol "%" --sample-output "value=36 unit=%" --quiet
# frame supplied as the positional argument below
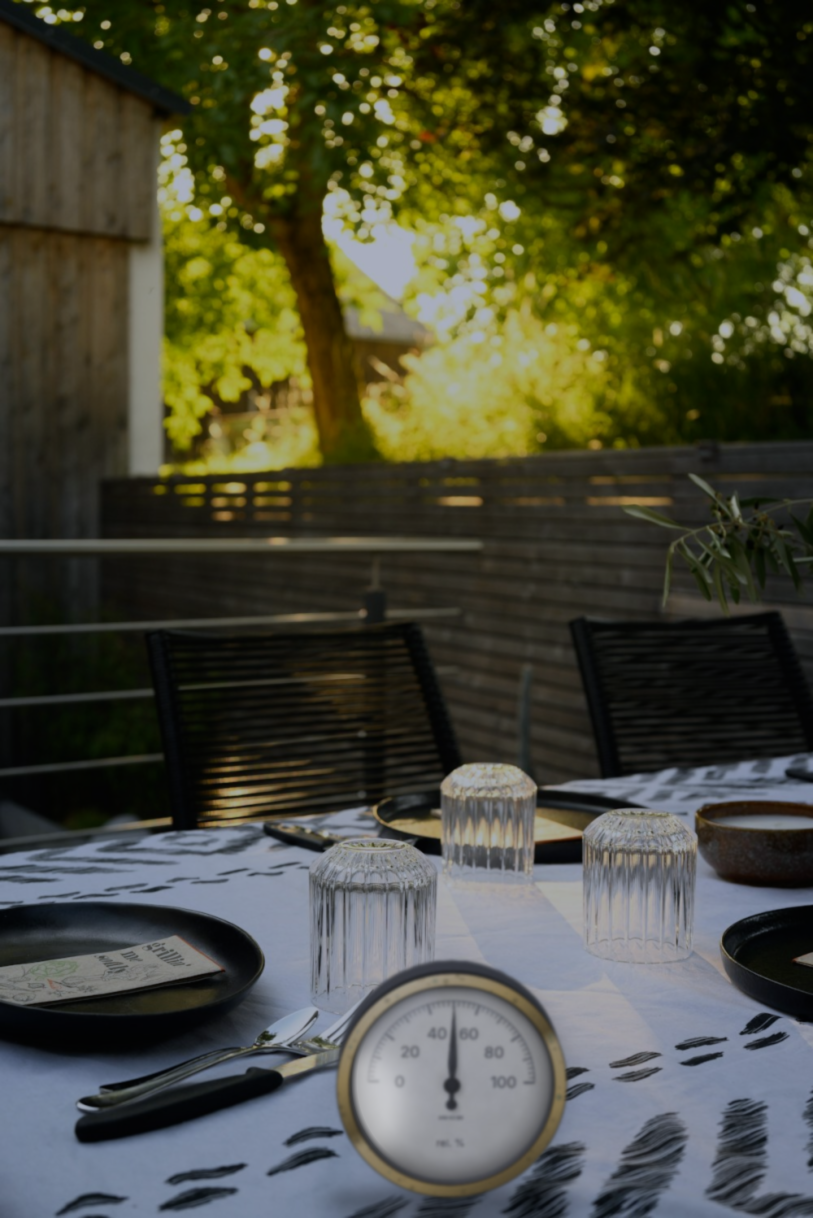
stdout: value=50 unit=%
